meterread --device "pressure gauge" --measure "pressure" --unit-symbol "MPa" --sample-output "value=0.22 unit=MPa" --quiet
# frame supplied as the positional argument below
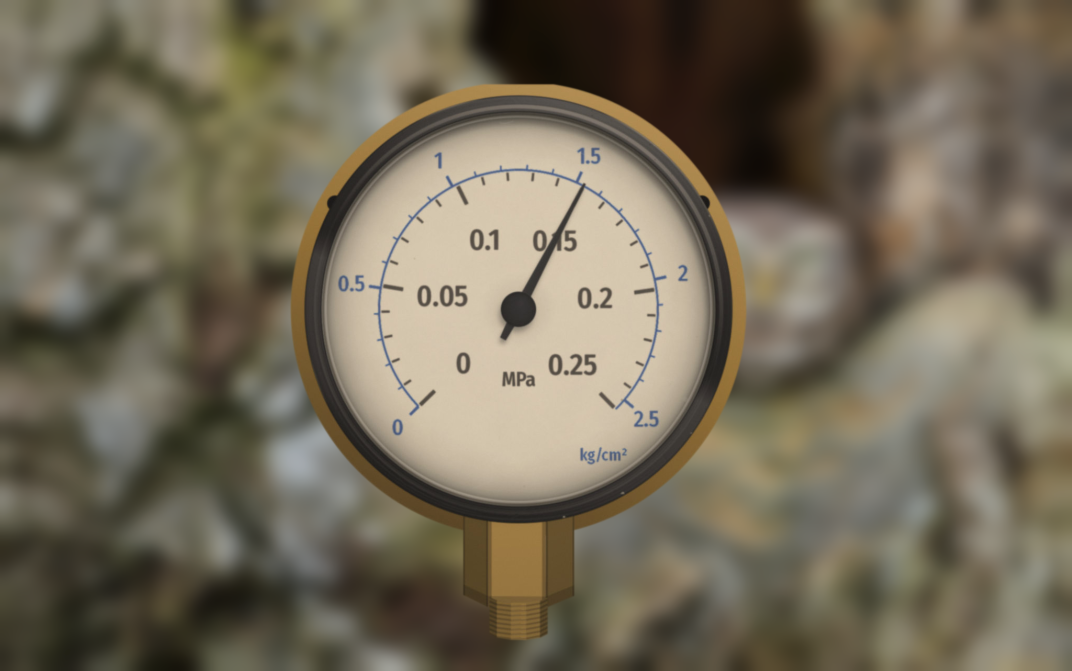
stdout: value=0.15 unit=MPa
